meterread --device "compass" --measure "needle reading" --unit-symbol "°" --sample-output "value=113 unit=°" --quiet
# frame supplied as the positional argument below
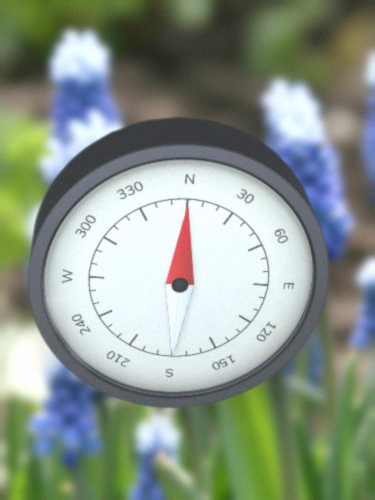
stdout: value=0 unit=°
